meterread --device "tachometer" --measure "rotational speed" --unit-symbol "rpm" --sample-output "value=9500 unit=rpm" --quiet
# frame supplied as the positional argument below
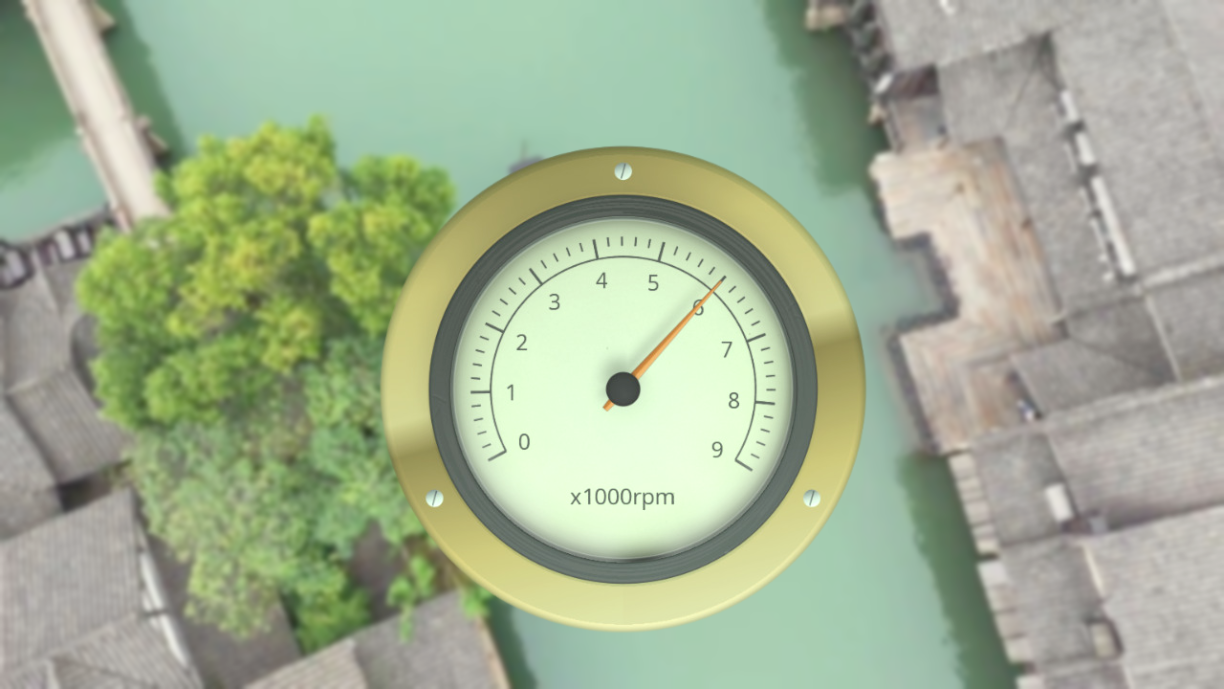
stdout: value=6000 unit=rpm
